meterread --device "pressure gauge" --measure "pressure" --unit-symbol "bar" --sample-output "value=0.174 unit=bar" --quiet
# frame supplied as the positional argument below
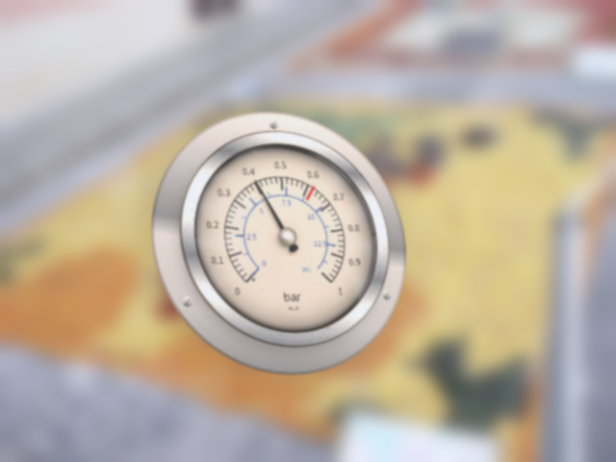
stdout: value=0.4 unit=bar
